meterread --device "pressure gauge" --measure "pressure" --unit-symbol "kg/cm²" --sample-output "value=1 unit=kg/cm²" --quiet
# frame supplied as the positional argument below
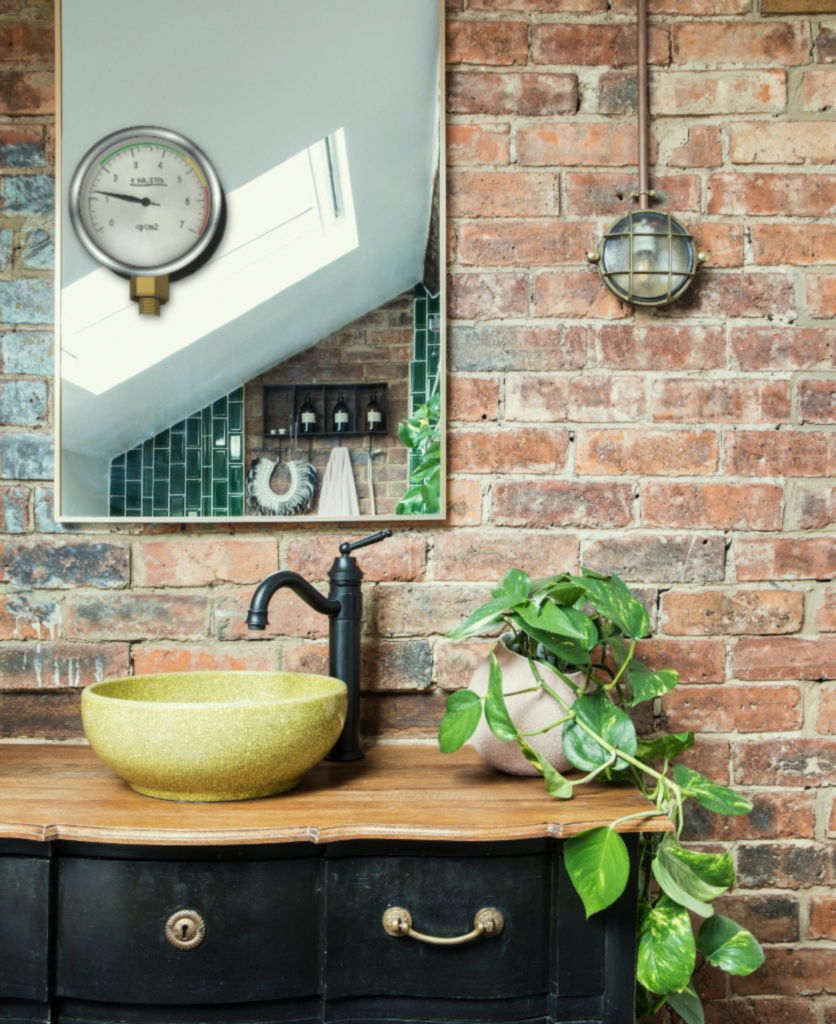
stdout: value=1.2 unit=kg/cm²
